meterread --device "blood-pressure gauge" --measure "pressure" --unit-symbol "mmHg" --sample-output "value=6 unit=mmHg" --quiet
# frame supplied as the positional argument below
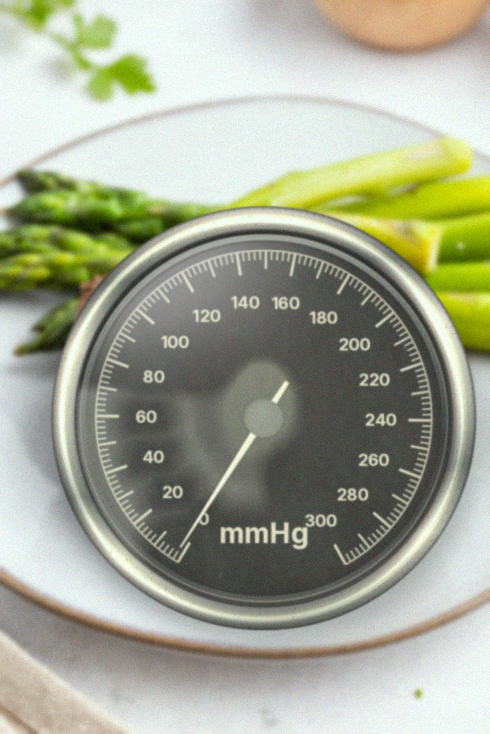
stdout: value=2 unit=mmHg
